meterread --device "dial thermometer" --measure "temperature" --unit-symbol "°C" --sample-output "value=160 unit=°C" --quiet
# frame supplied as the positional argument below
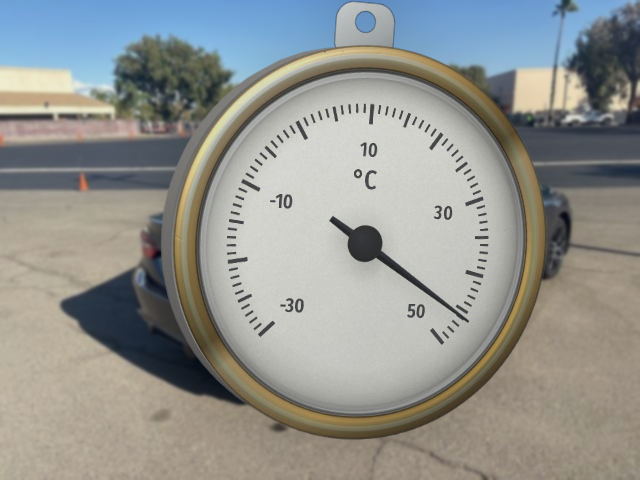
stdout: value=46 unit=°C
